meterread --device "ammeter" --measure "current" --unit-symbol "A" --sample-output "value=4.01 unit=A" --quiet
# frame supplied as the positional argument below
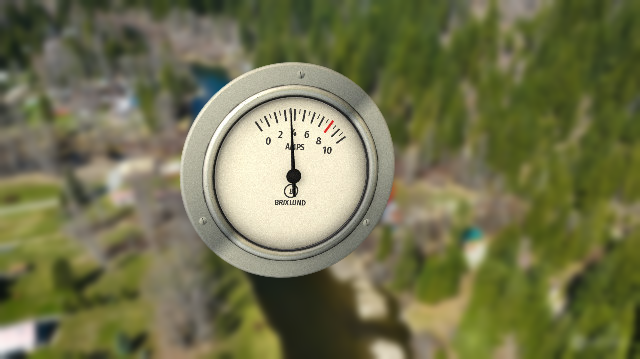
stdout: value=3.5 unit=A
